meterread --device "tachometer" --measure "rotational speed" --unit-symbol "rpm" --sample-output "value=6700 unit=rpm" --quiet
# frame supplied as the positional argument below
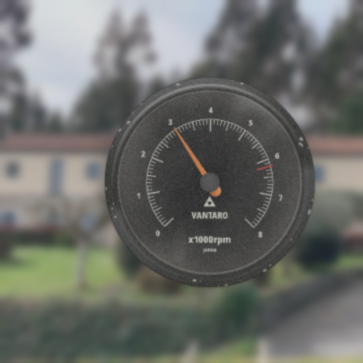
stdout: value=3000 unit=rpm
